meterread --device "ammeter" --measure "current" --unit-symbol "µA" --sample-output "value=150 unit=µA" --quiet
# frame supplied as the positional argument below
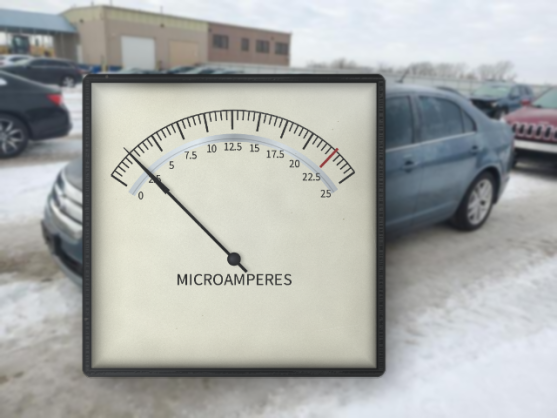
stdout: value=2.5 unit=µA
